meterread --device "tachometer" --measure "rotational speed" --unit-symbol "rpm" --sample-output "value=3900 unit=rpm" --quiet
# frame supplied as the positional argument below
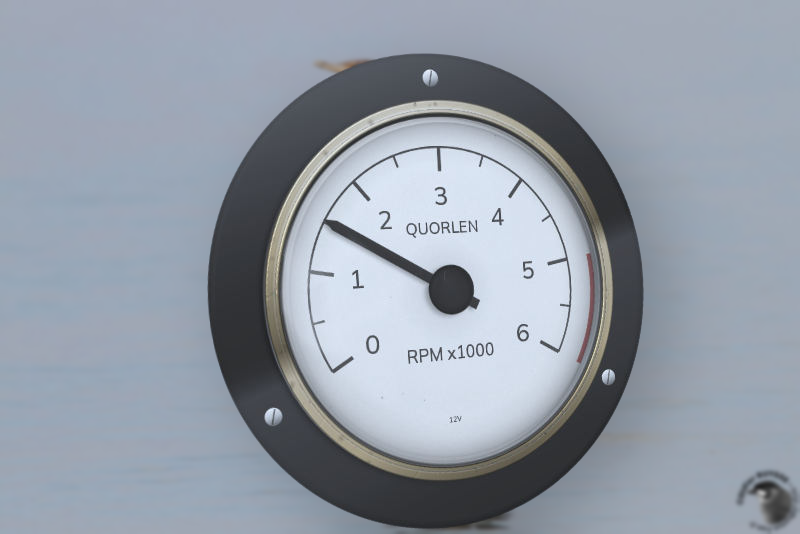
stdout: value=1500 unit=rpm
